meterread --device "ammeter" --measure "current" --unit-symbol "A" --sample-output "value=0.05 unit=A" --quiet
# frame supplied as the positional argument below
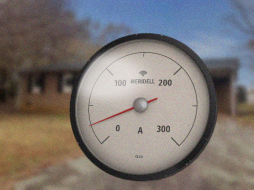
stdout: value=25 unit=A
